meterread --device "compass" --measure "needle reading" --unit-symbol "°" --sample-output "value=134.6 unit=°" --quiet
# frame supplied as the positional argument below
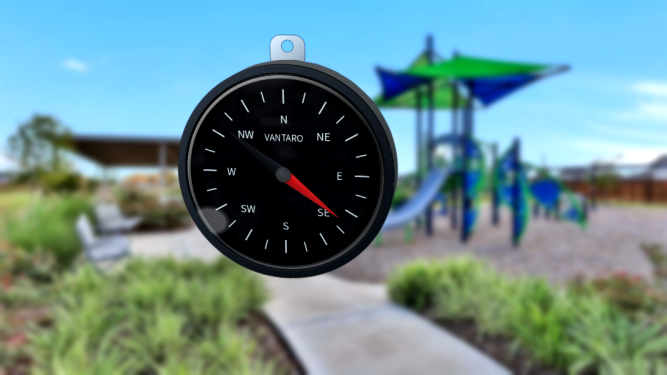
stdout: value=127.5 unit=°
